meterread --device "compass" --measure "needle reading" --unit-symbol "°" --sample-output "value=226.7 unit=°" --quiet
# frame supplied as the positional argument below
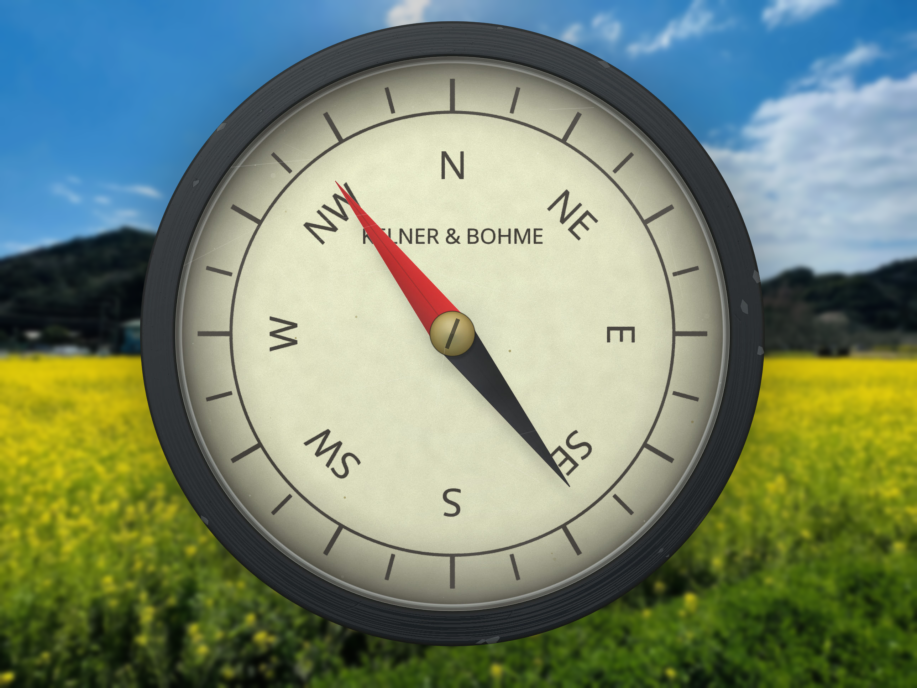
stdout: value=322.5 unit=°
